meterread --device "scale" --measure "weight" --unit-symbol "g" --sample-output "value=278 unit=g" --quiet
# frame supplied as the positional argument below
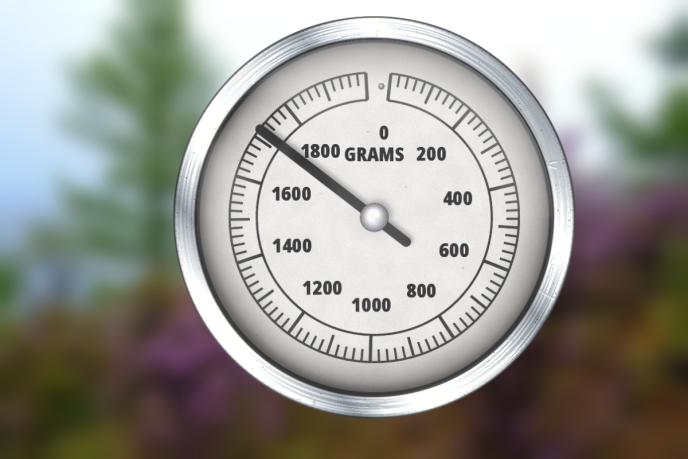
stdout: value=1720 unit=g
